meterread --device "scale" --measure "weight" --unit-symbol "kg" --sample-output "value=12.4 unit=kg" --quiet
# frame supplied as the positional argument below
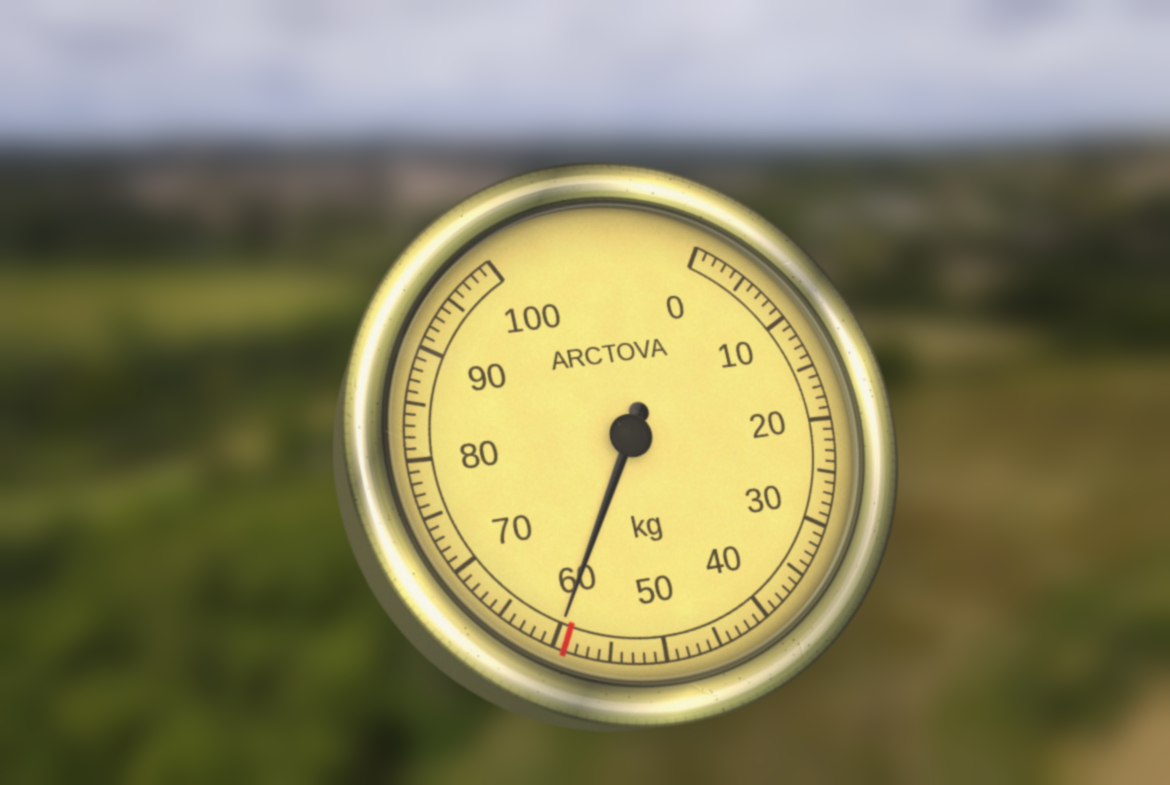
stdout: value=60 unit=kg
